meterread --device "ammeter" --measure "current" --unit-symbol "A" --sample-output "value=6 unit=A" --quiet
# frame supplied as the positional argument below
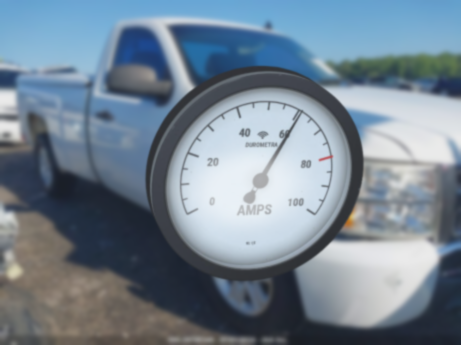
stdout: value=60 unit=A
